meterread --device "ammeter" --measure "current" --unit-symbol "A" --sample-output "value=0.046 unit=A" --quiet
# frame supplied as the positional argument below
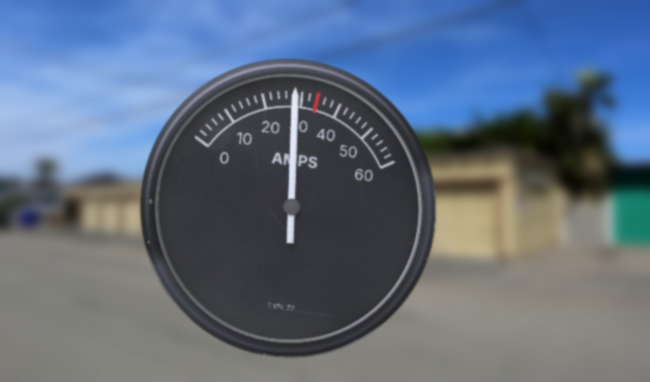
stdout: value=28 unit=A
